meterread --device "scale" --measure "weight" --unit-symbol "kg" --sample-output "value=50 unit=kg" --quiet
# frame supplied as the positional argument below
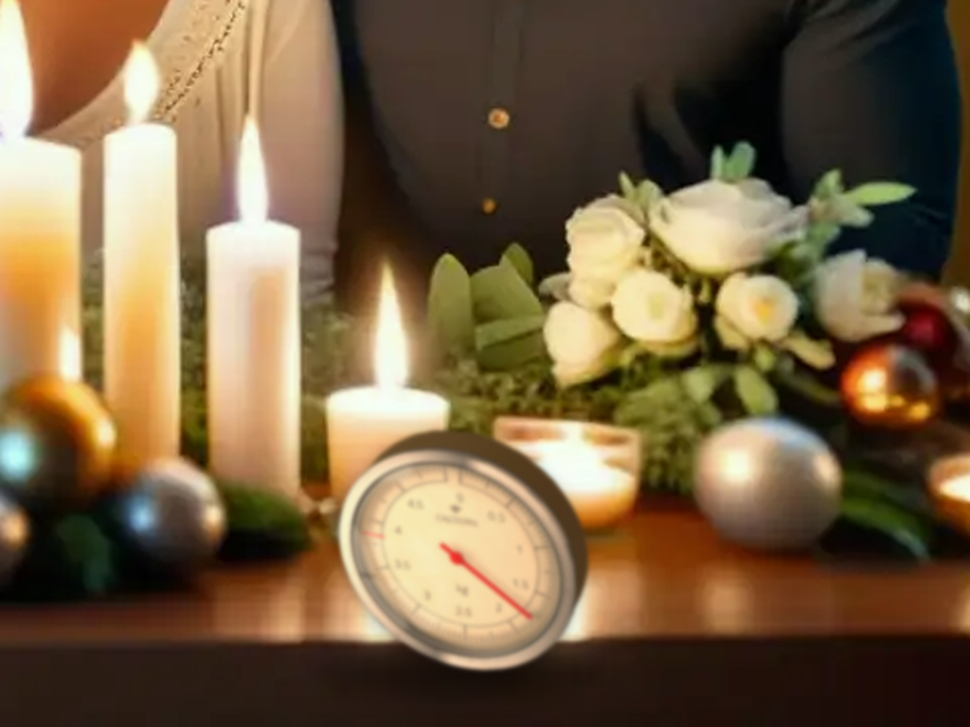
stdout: value=1.75 unit=kg
